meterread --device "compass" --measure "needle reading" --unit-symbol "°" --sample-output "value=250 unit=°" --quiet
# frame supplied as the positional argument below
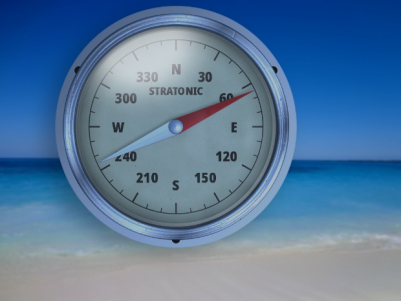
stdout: value=65 unit=°
